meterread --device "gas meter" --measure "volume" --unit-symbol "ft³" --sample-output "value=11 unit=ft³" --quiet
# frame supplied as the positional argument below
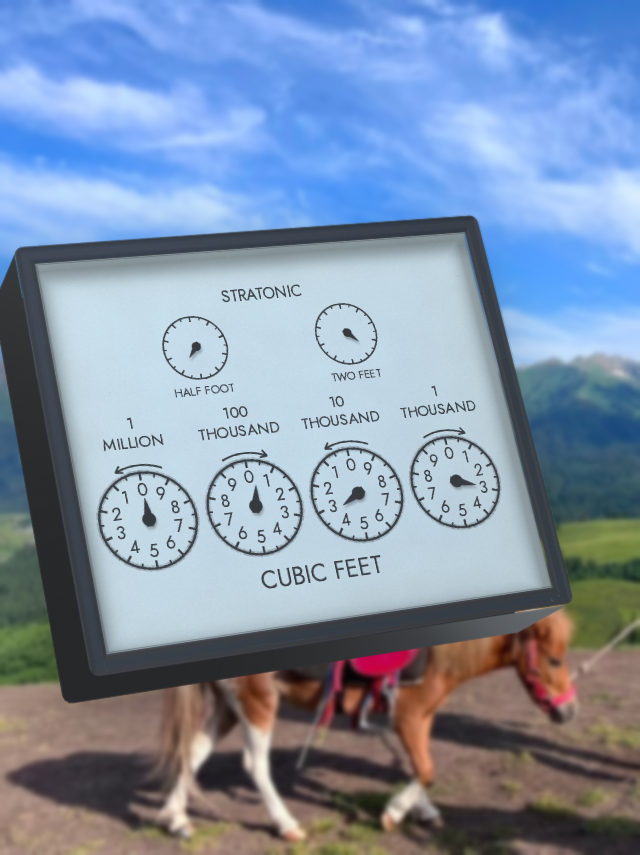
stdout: value=3300 unit=ft³
